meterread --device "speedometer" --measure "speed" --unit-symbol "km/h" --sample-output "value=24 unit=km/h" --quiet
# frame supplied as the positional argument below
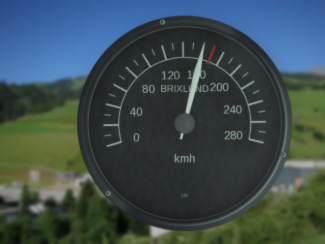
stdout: value=160 unit=km/h
